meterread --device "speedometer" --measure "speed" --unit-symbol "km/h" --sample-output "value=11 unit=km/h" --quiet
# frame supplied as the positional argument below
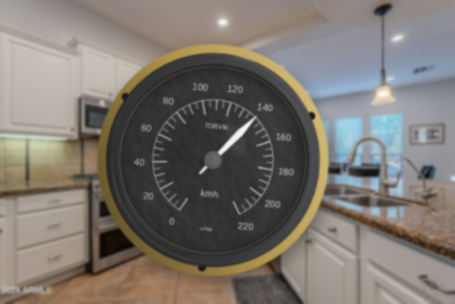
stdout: value=140 unit=km/h
